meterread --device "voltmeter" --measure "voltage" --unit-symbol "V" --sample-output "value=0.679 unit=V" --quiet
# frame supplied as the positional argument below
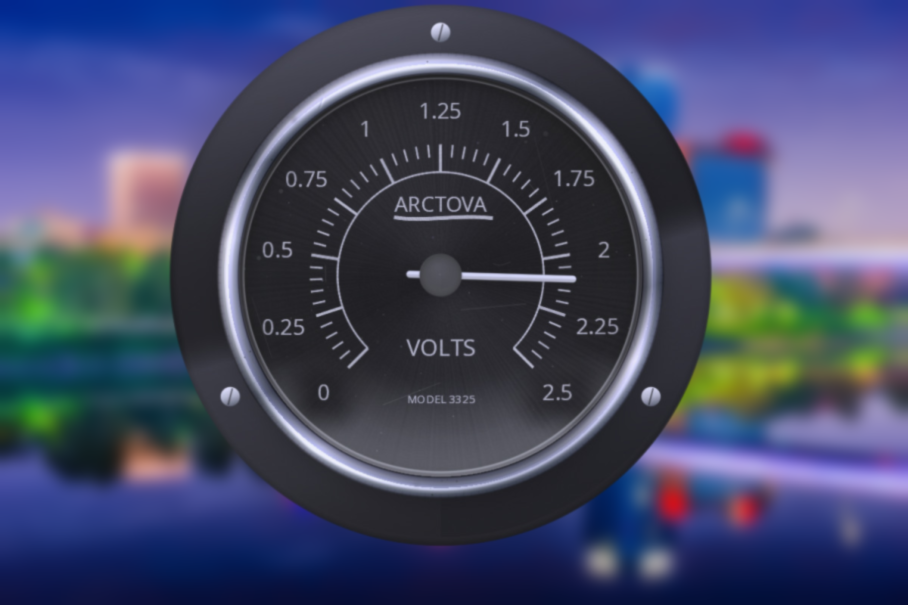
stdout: value=2.1 unit=V
